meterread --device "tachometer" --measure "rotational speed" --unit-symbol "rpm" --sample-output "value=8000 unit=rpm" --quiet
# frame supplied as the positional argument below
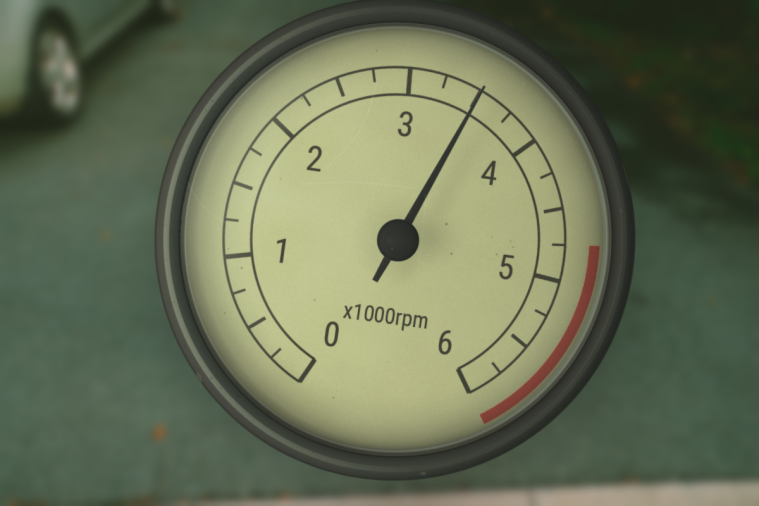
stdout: value=3500 unit=rpm
